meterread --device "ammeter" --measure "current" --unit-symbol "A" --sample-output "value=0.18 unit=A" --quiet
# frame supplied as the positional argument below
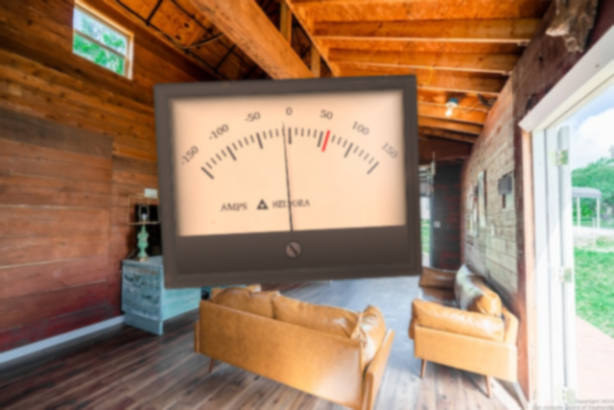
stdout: value=-10 unit=A
